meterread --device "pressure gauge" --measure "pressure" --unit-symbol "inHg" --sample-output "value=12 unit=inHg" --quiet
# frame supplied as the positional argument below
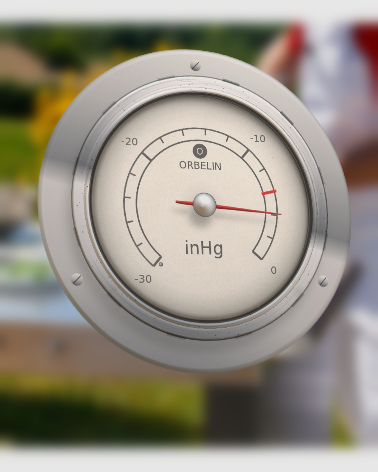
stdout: value=-4 unit=inHg
